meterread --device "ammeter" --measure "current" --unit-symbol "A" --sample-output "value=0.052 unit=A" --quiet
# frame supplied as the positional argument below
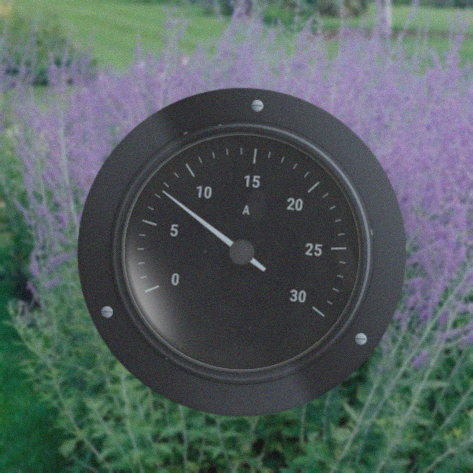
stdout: value=7.5 unit=A
